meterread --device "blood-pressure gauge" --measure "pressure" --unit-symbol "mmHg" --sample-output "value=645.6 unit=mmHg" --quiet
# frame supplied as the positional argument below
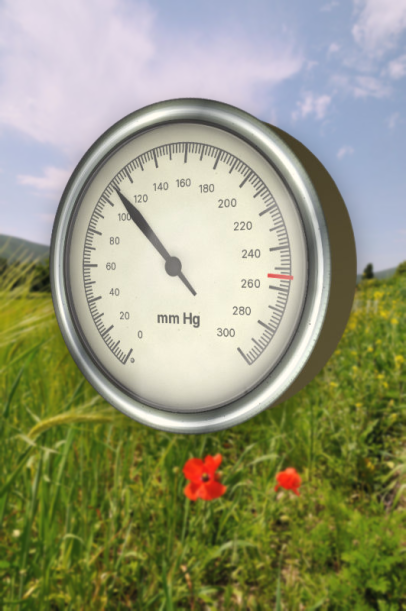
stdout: value=110 unit=mmHg
